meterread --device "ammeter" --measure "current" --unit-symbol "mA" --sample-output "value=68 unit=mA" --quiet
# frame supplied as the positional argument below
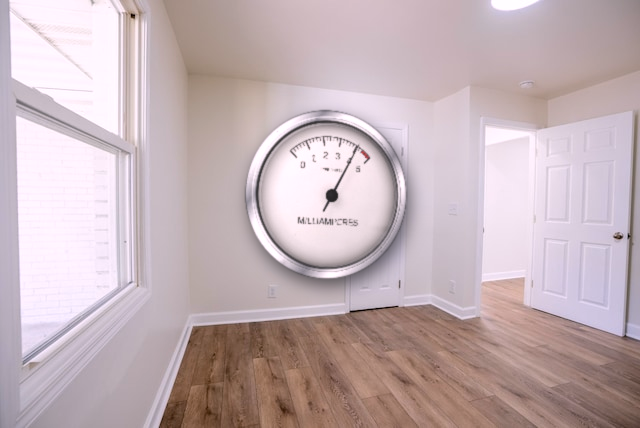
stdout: value=4 unit=mA
